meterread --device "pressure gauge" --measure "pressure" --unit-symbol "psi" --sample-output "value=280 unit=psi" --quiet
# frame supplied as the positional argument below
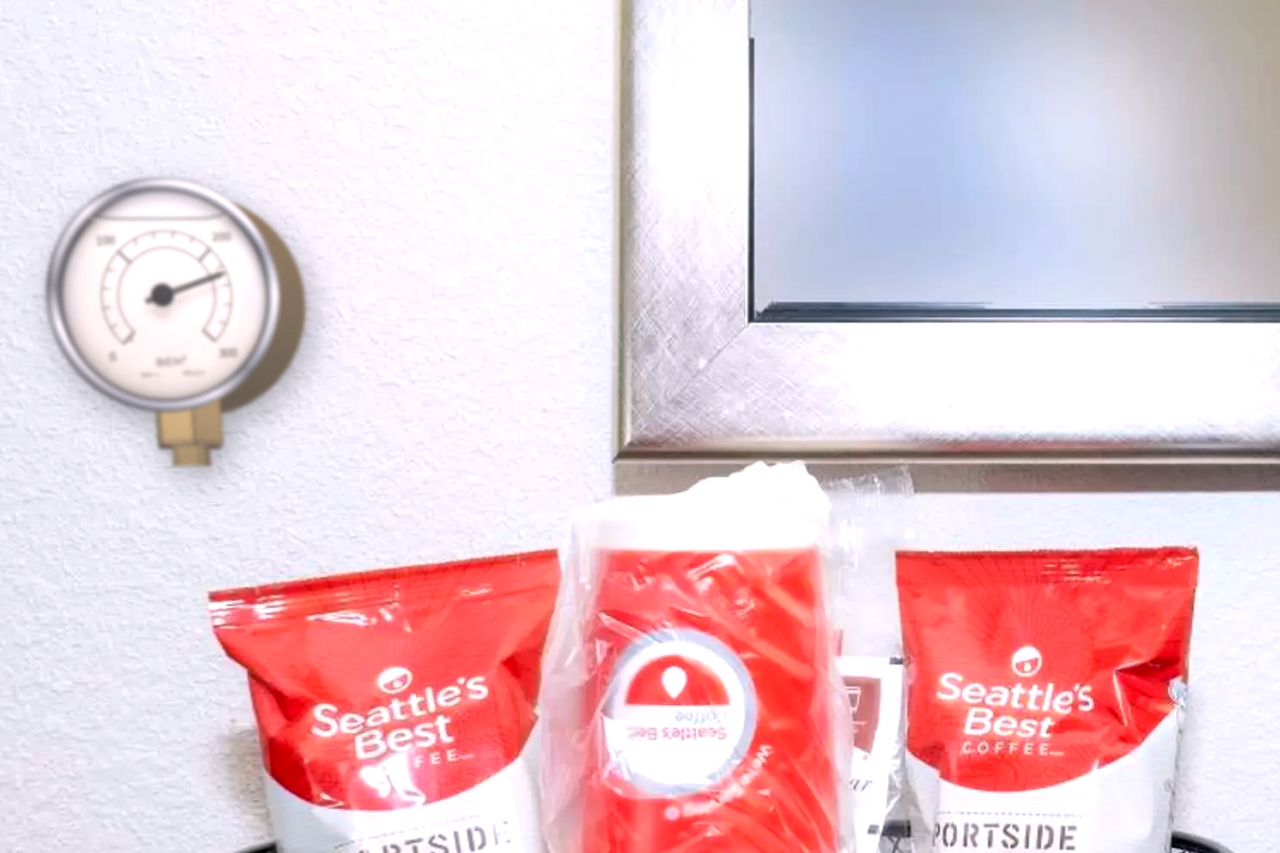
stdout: value=230 unit=psi
